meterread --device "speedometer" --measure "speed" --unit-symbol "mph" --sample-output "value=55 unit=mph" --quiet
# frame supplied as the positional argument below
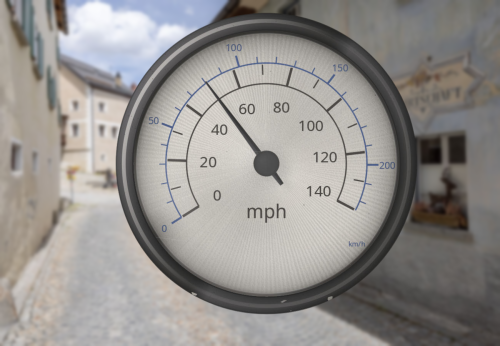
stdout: value=50 unit=mph
